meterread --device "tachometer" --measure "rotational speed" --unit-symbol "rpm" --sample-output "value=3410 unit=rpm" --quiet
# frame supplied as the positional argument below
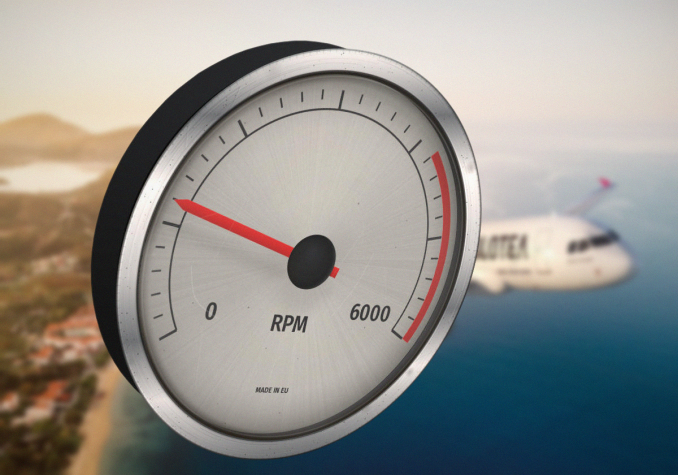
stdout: value=1200 unit=rpm
